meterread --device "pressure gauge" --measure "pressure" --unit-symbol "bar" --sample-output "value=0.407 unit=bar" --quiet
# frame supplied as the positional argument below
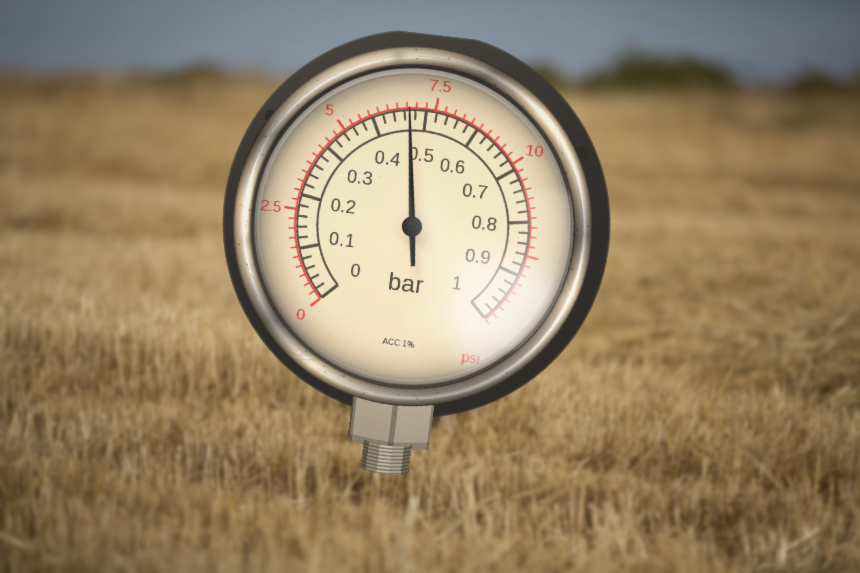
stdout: value=0.47 unit=bar
